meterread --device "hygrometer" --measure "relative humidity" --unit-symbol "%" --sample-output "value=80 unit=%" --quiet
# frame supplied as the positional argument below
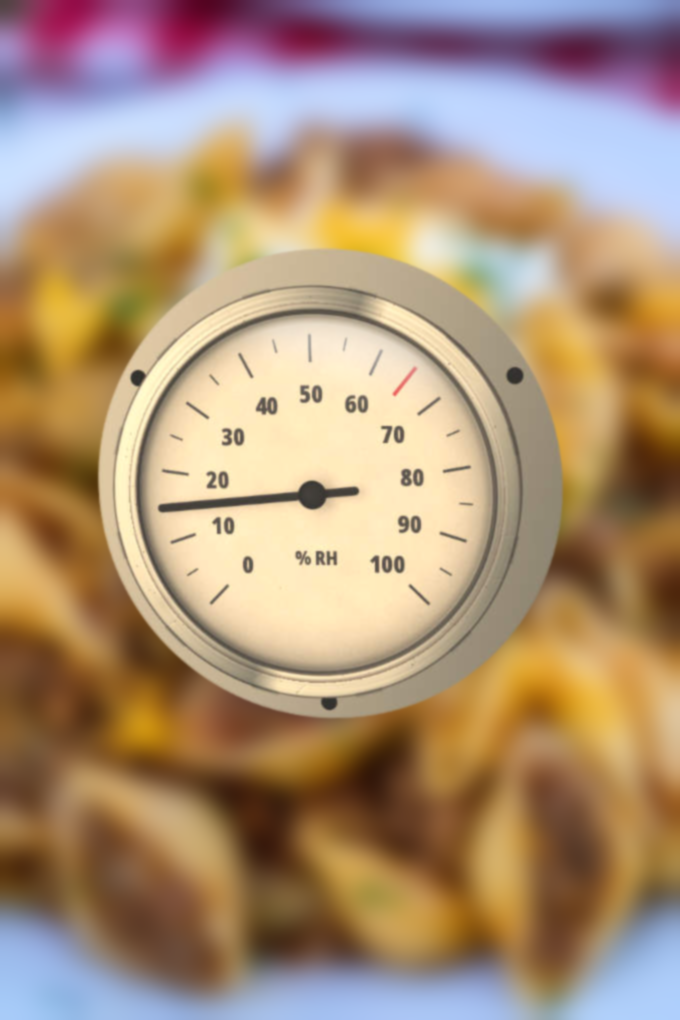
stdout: value=15 unit=%
